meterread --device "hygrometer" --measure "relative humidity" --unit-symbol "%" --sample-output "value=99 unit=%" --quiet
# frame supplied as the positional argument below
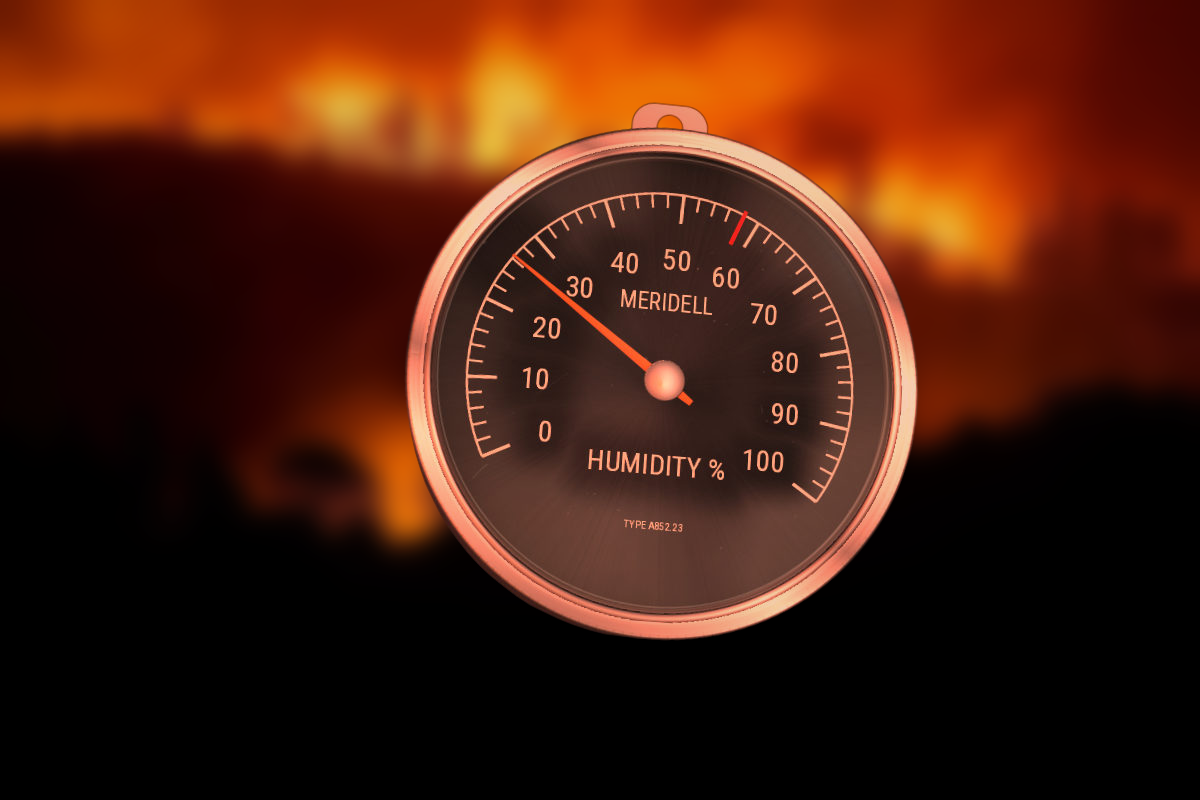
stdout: value=26 unit=%
